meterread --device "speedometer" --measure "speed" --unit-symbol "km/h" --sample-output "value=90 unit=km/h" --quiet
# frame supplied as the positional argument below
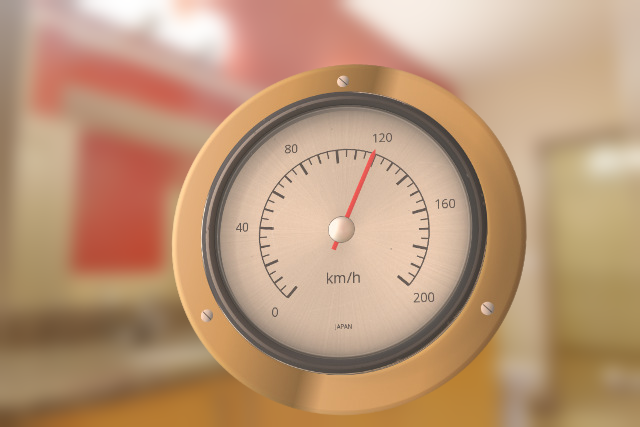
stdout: value=120 unit=km/h
